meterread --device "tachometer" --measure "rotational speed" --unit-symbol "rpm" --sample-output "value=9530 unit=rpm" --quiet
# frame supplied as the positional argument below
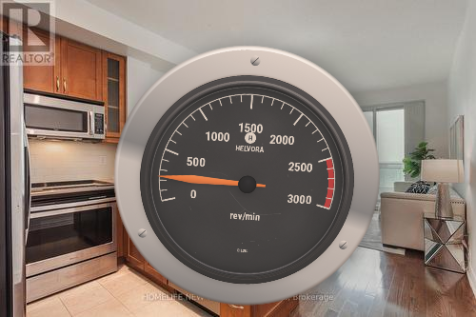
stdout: value=250 unit=rpm
